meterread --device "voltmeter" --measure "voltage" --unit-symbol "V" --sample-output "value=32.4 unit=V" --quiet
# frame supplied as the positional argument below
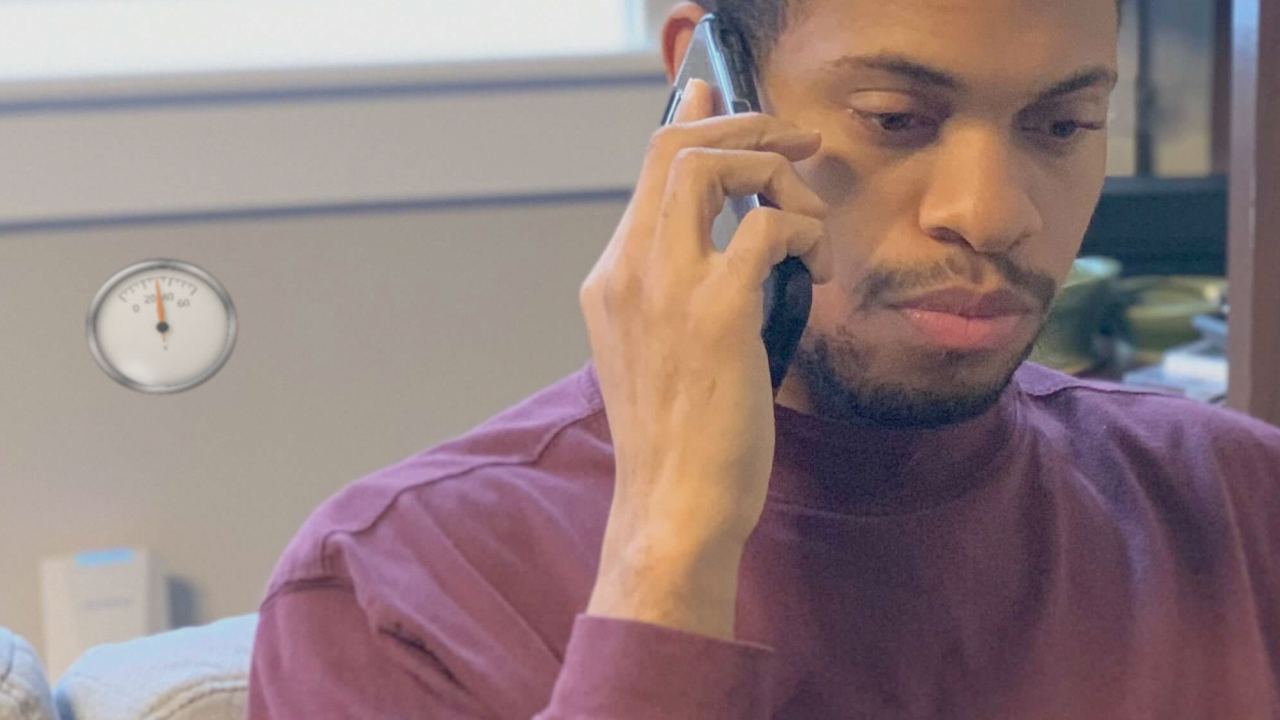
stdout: value=30 unit=V
